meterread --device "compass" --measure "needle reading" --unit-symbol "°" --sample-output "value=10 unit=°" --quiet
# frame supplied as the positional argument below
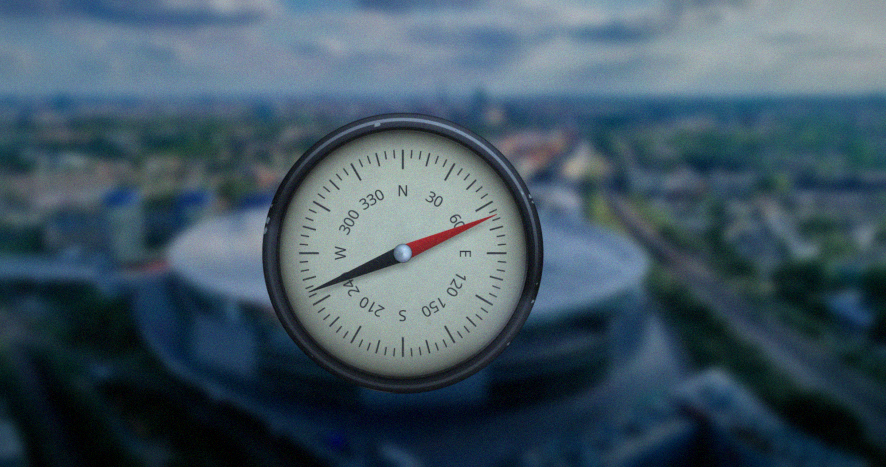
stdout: value=67.5 unit=°
